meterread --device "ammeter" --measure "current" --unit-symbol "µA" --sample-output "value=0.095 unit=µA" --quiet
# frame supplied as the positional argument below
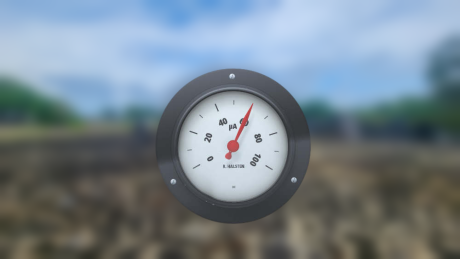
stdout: value=60 unit=µA
